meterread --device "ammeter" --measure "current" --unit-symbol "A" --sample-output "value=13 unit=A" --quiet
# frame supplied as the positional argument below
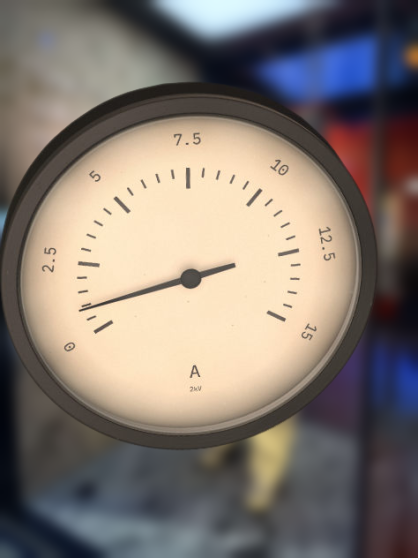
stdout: value=1 unit=A
